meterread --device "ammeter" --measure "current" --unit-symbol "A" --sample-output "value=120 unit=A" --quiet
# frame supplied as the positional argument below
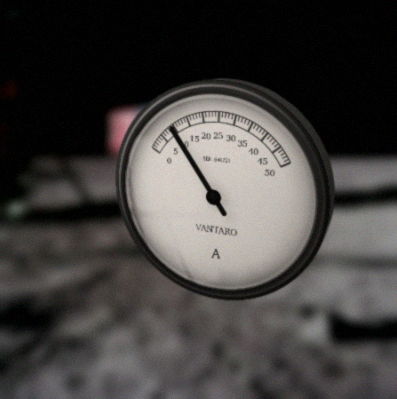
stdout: value=10 unit=A
